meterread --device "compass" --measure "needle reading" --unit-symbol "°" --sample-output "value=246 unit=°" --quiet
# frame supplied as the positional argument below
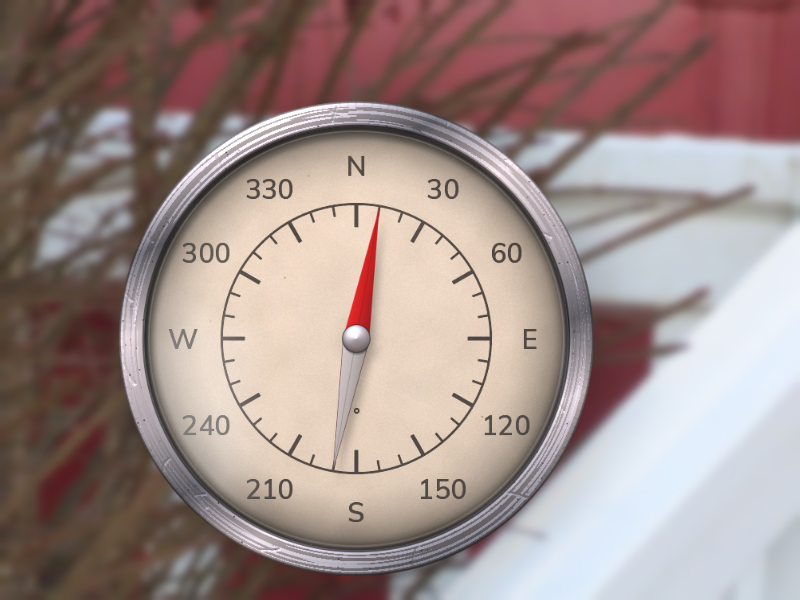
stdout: value=10 unit=°
